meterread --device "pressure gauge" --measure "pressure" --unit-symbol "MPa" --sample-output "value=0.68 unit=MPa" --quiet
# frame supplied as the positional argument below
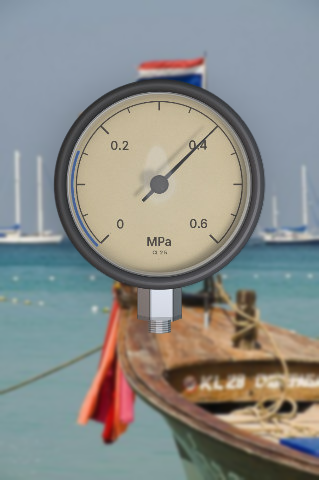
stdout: value=0.4 unit=MPa
